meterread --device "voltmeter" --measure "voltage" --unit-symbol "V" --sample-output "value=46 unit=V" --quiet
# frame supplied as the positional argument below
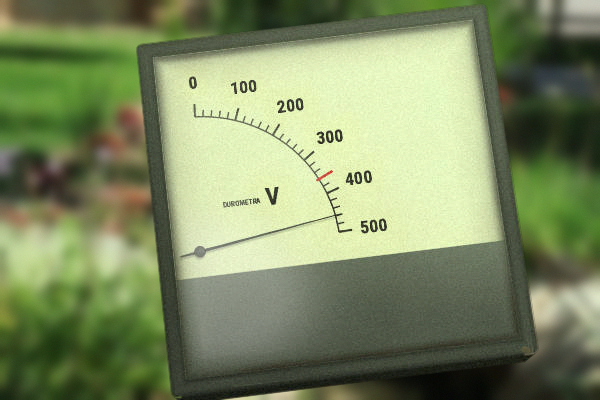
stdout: value=460 unit=V
